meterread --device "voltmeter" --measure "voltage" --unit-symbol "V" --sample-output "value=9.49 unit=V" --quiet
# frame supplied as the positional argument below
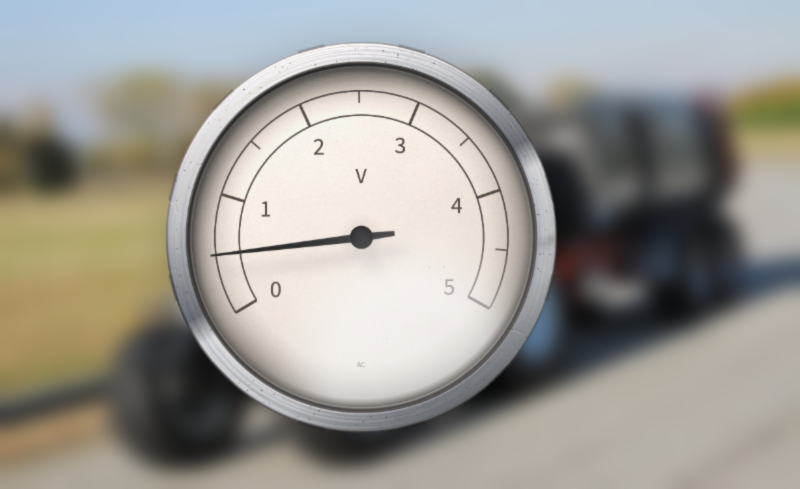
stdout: value=0.5 unit=V
